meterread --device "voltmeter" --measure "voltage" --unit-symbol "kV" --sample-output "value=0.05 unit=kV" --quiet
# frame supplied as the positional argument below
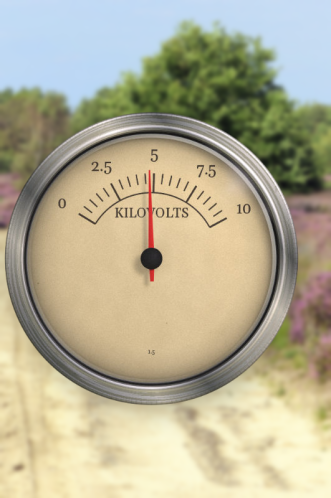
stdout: value=4.75 unit=kV
